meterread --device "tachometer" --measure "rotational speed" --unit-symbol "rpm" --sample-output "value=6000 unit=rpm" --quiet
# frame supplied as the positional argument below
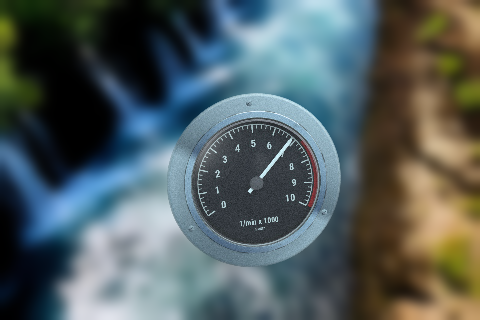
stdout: value=6800 unit=rpm
